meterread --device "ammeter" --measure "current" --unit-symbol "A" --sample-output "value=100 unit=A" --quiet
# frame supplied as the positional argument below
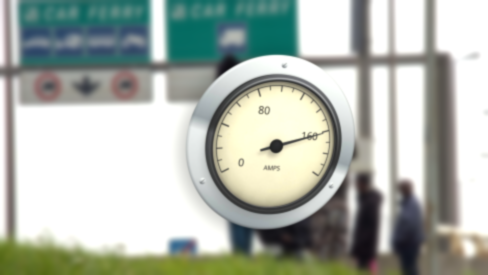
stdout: value=160 unit=A
